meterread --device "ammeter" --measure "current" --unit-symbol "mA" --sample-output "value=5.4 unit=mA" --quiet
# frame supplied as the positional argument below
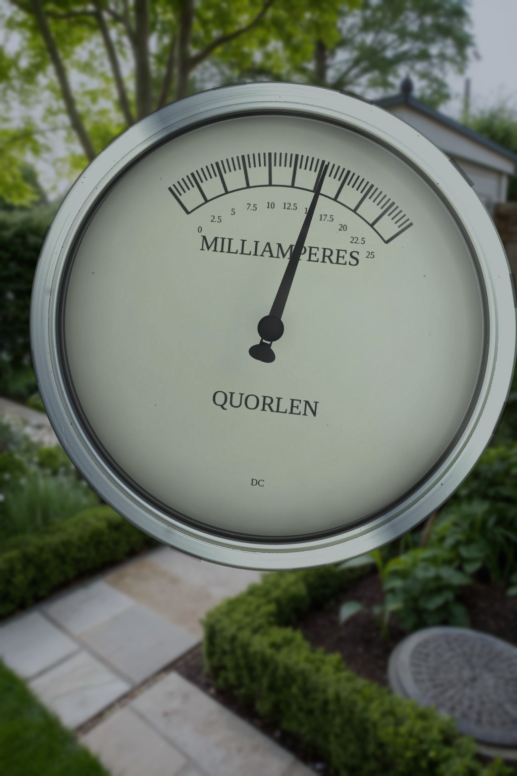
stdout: value=15.5 unit=mA
